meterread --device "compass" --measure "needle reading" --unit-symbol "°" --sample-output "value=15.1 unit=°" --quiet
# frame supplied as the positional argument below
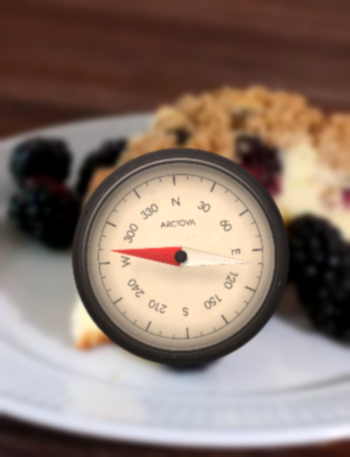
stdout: value=280 unit=°
